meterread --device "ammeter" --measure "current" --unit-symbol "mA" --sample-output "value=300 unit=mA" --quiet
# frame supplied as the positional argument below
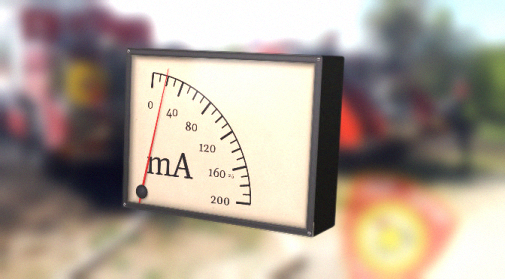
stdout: value=20 unit=mA
